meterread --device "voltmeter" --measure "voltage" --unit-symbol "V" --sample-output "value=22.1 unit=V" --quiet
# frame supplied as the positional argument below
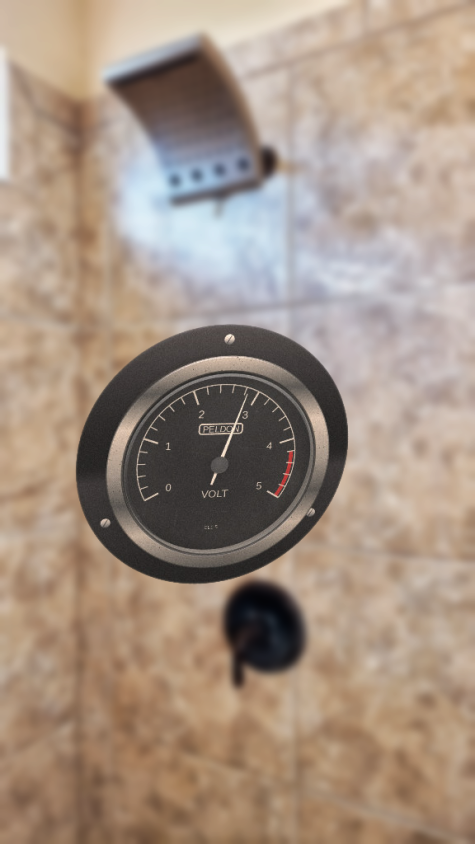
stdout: value=2.8 unit=V
